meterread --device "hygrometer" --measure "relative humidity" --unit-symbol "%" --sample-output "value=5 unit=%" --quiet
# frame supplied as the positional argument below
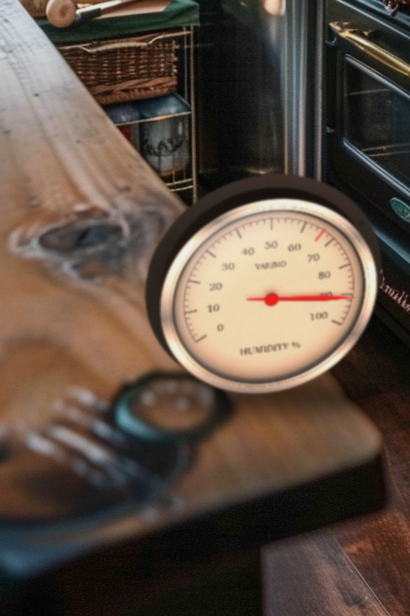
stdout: value=90 unit=%
